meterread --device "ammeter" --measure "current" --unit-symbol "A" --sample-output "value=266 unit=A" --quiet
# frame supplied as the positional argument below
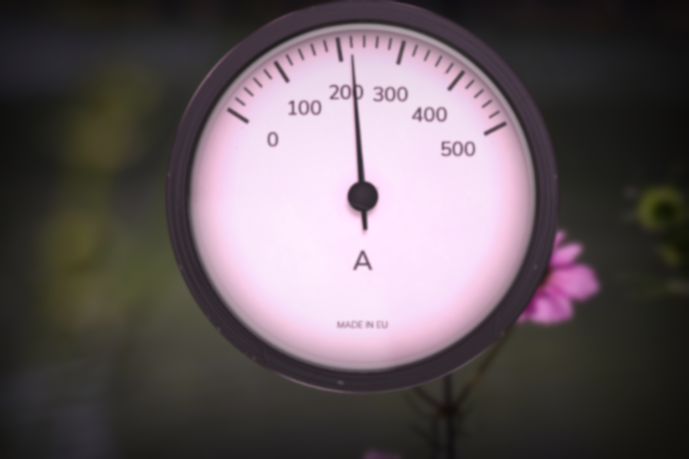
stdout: value=220 unit=A
